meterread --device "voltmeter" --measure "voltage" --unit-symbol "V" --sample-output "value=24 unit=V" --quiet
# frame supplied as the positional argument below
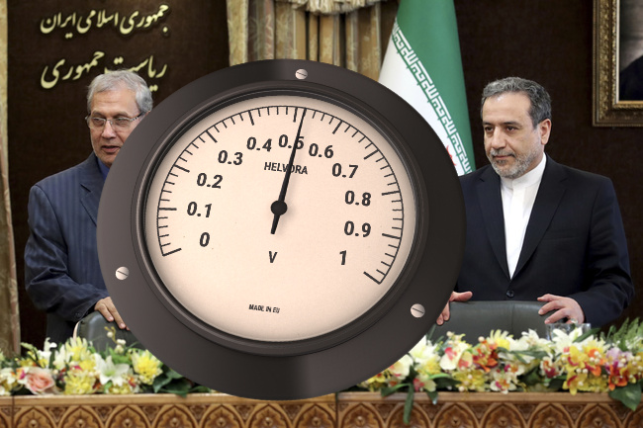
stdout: value=0.52 unit=V
